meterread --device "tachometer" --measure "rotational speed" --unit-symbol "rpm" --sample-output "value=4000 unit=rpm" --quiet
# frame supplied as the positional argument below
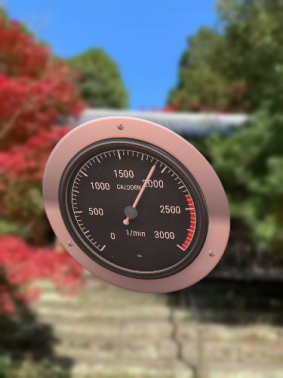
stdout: value=1900 unit=rpm
